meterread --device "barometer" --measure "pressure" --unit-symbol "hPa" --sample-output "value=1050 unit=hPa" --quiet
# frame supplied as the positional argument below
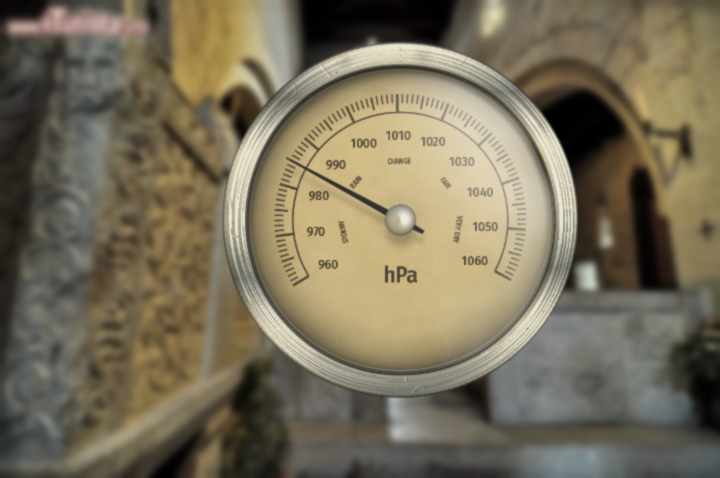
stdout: value=985 unit=hPa
